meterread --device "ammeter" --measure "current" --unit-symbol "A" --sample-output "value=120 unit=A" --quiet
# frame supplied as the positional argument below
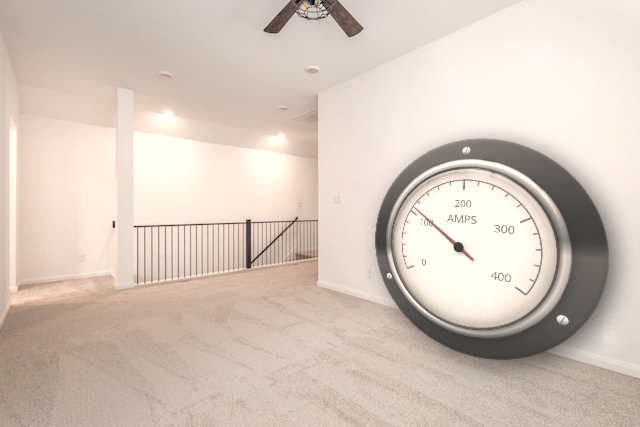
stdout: value=110 unit=A
